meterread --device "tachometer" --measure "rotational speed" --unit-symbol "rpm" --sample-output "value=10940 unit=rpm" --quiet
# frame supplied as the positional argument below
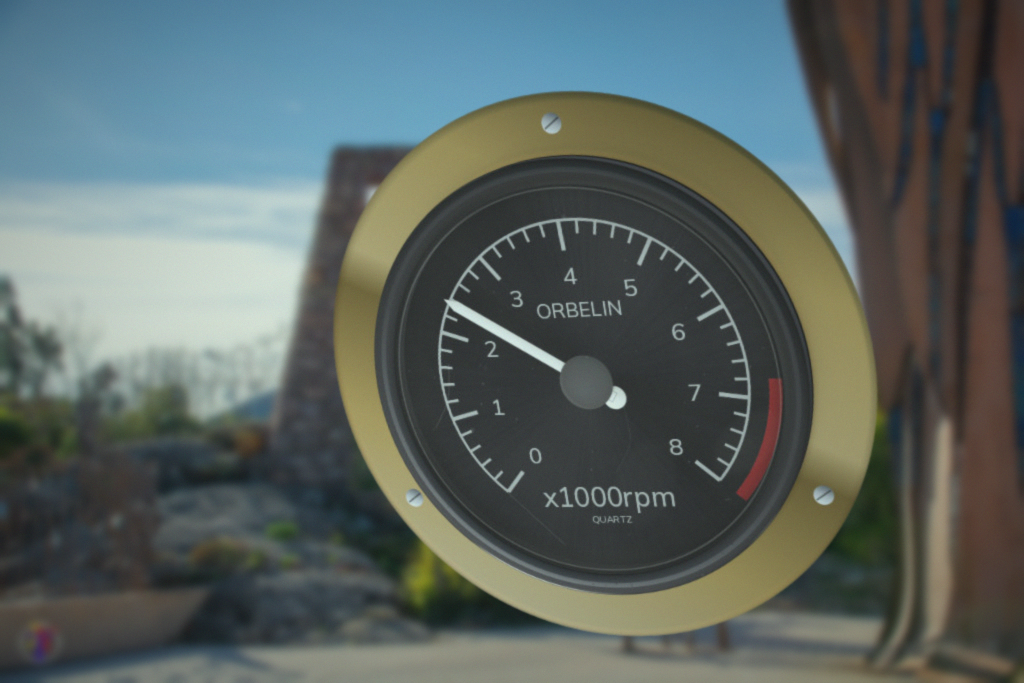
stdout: value=2400 unit=rpm
